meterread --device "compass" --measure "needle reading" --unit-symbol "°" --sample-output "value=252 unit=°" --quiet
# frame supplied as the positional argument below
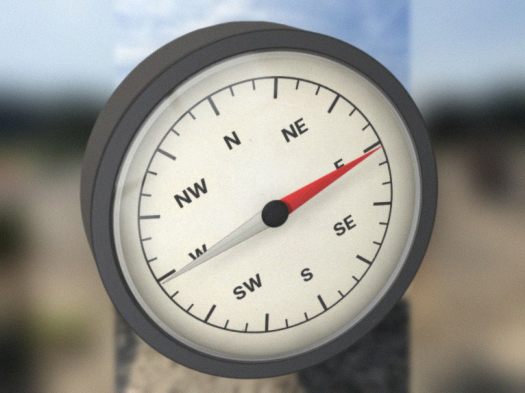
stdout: value=90 unit=°
